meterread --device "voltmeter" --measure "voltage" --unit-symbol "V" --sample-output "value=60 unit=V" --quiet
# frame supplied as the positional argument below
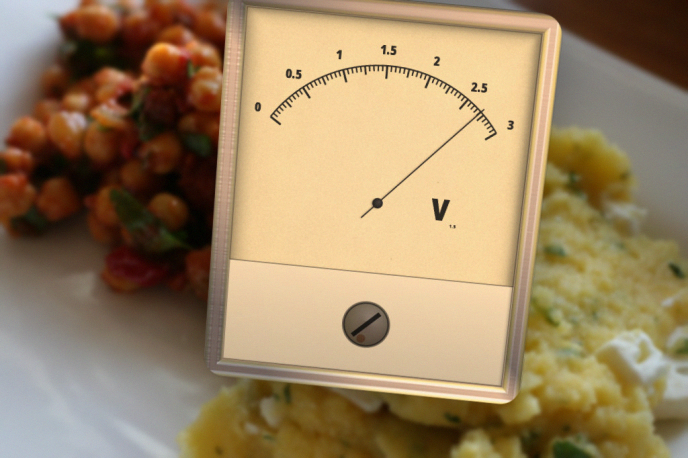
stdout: value=2.7 unit=V
